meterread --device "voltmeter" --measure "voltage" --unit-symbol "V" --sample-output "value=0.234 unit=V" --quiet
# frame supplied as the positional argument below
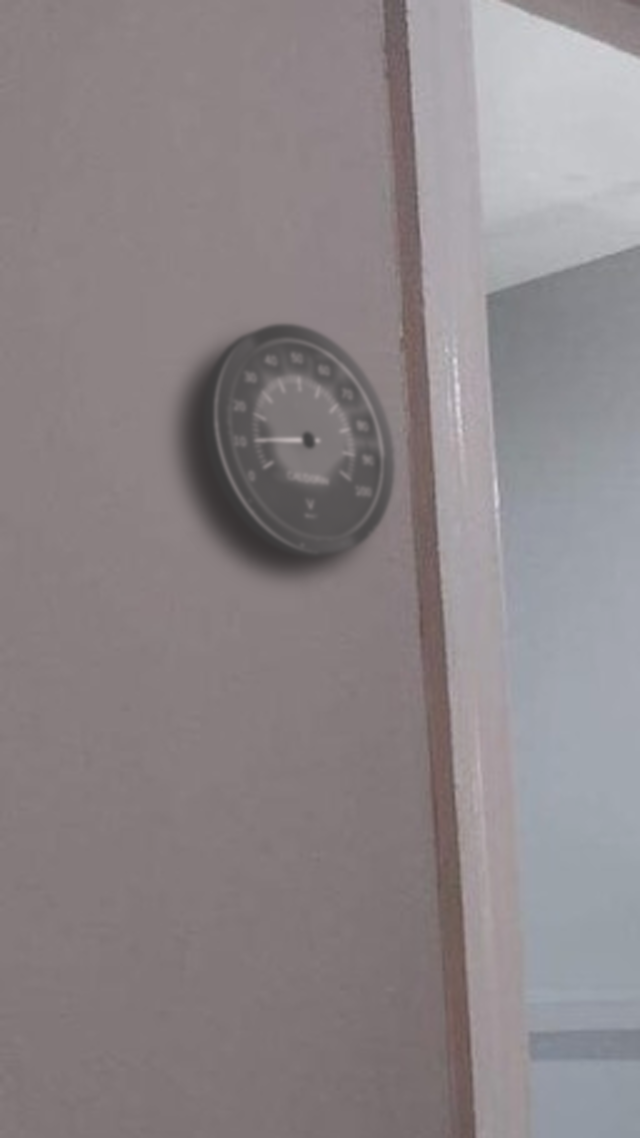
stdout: value=10 unit=V
